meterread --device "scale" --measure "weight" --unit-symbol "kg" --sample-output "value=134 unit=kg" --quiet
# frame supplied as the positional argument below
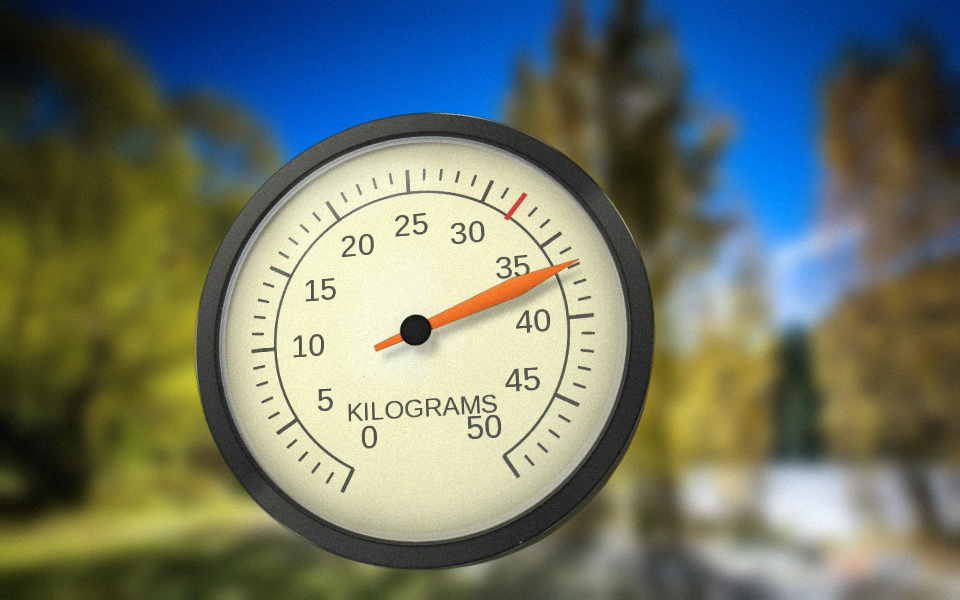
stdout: value=37 unit=kg
